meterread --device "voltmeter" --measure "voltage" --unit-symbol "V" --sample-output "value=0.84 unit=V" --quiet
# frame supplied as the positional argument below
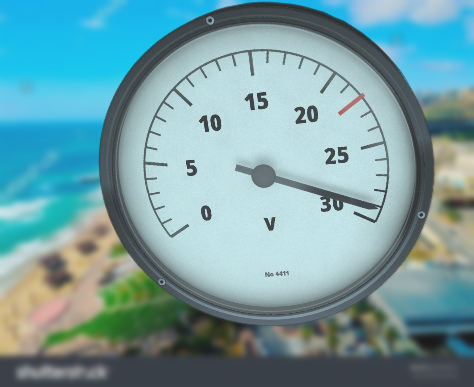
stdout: value=29 unit=V
